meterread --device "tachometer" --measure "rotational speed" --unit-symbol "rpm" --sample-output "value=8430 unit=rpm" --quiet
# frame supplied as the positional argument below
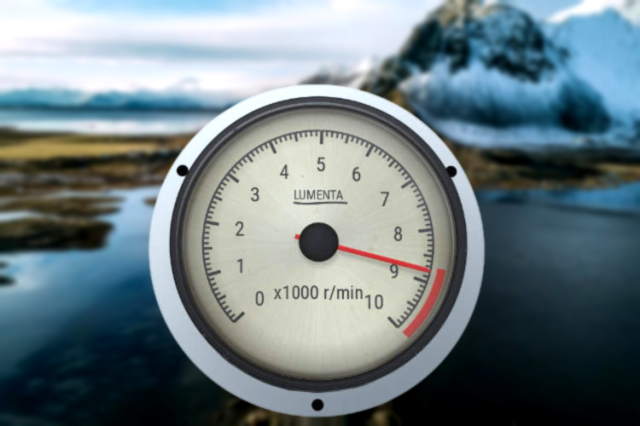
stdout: value=8800 unit=rpm
